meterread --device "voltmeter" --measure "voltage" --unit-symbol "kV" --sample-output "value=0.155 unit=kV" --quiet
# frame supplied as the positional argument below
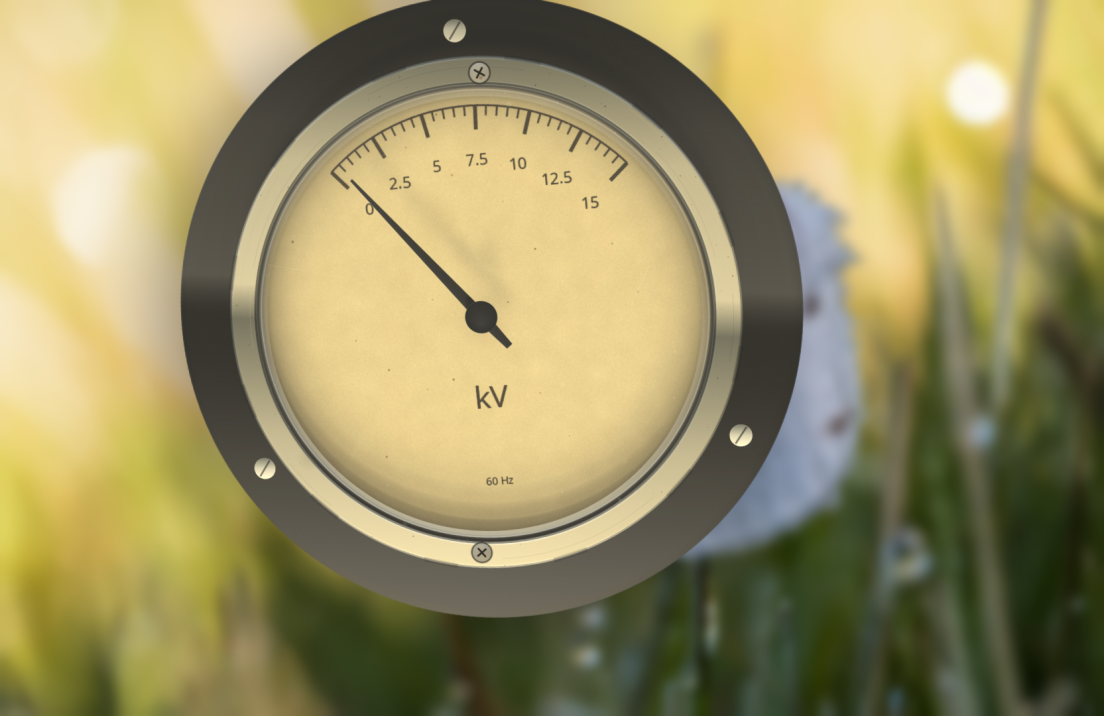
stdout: value=0.5 unit=kV
